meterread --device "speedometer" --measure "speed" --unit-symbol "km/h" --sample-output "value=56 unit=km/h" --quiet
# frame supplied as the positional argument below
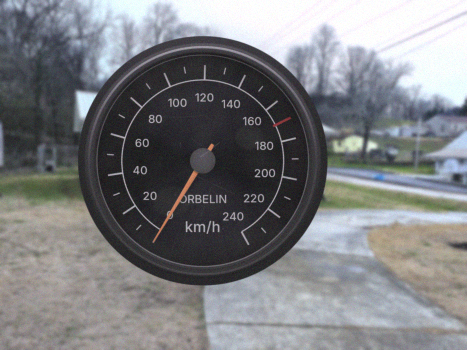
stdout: value=0 unit=km/h
